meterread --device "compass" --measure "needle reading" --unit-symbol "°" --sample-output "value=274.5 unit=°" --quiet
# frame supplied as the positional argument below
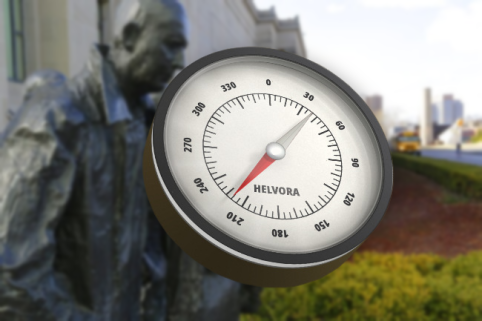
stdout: value=220 unit=°
